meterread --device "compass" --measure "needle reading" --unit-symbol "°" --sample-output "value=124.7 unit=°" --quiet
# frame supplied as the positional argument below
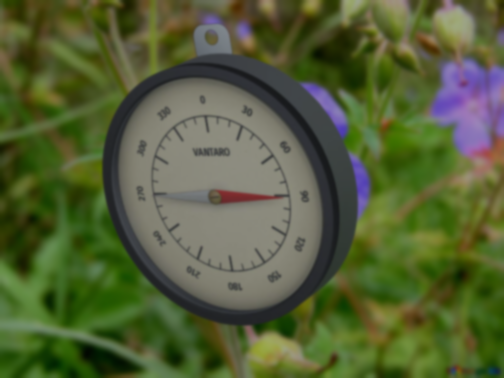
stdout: value=90 unit=°
